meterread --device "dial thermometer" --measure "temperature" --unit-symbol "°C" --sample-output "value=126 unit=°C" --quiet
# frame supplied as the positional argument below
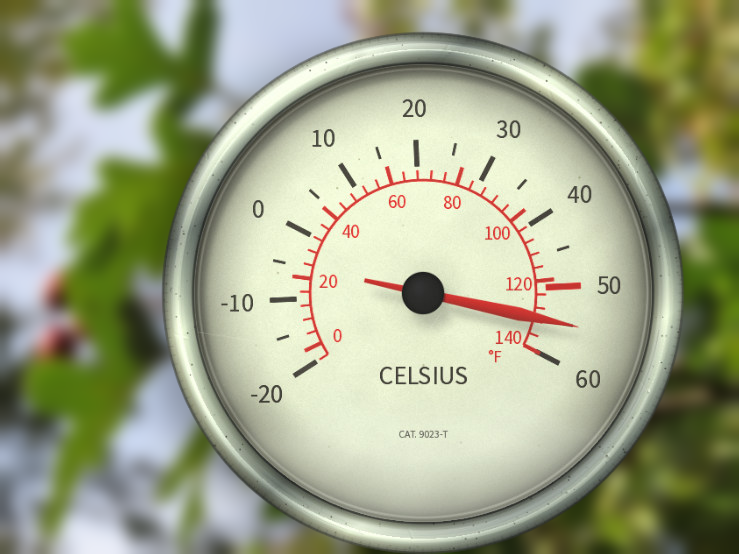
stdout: value=55 unit=°C
